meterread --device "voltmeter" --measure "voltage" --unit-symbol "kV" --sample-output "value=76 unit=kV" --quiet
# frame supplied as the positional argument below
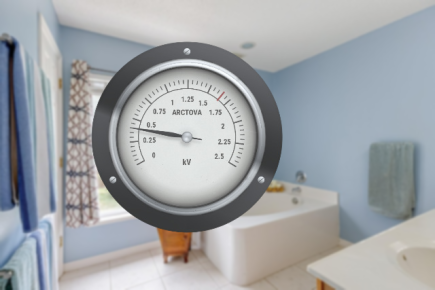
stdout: value=0.4 unit=kV
